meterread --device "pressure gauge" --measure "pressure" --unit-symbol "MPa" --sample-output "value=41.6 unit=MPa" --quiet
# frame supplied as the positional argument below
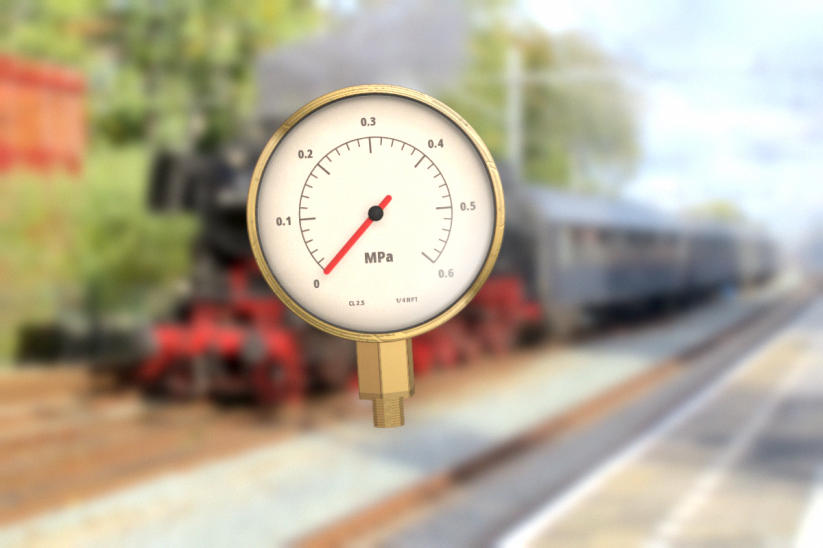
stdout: value=0 unit=MPa
